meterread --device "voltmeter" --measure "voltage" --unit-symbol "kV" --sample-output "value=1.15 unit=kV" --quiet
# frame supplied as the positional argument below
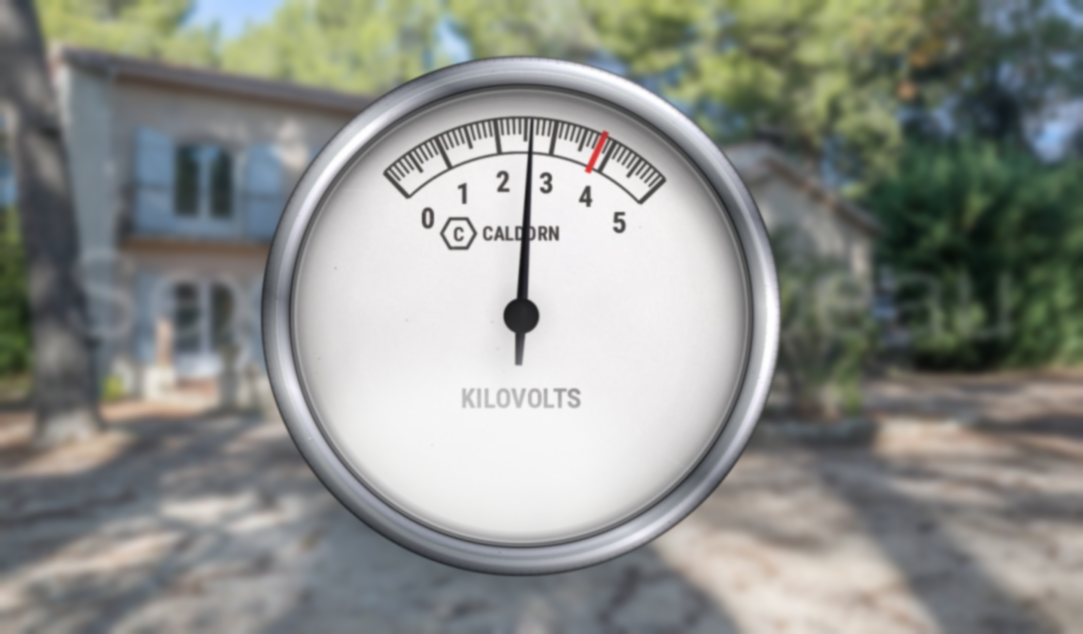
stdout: value=2.6 unit=kV
